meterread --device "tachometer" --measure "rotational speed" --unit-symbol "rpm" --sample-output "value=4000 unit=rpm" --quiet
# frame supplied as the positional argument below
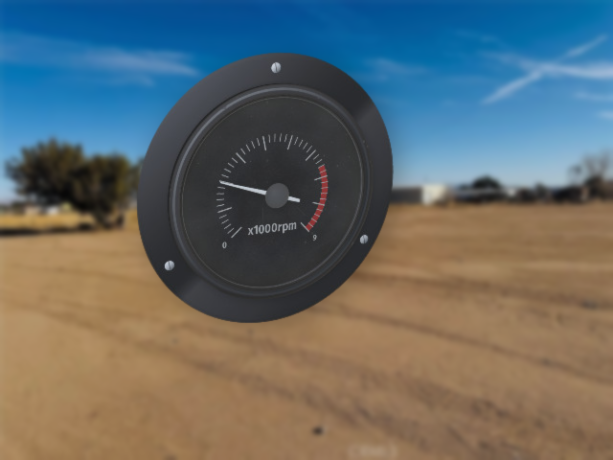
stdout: value=2000 unit=rpm
